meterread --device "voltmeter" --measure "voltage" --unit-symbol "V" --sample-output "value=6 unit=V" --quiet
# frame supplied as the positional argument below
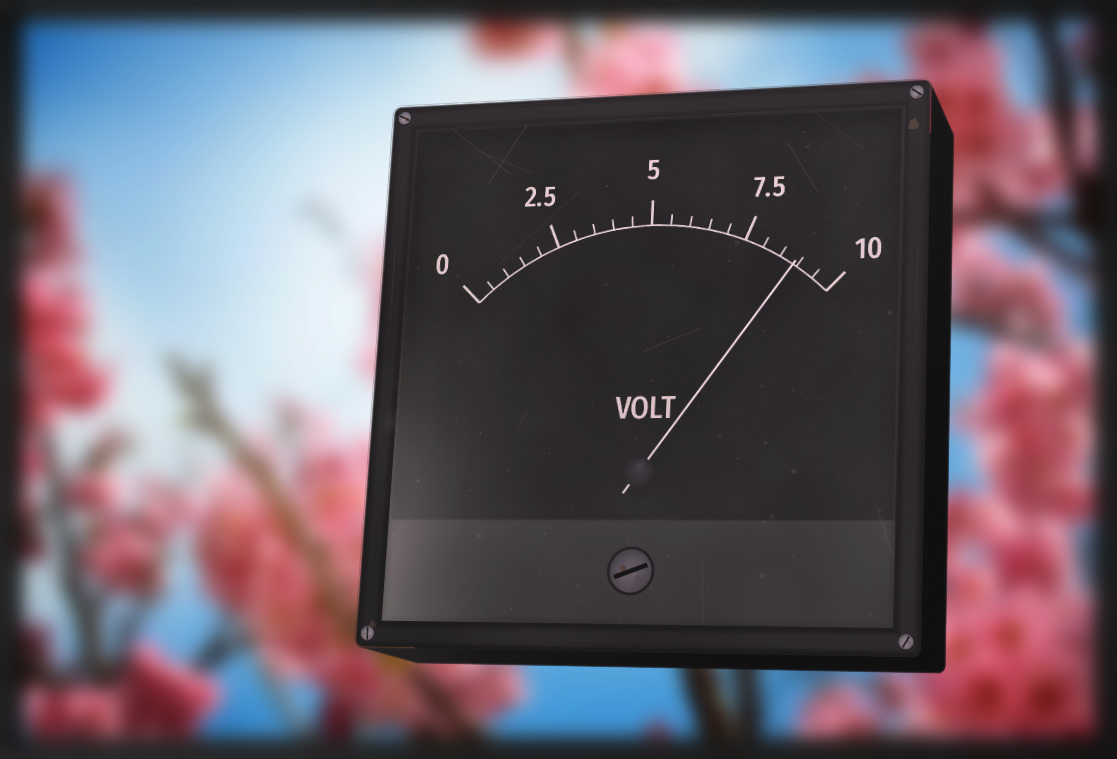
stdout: value=9 unit=V
